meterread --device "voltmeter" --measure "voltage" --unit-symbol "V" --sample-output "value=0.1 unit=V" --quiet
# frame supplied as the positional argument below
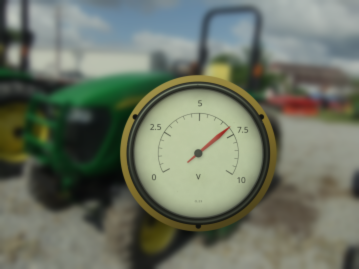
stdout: value=7 unit=V
